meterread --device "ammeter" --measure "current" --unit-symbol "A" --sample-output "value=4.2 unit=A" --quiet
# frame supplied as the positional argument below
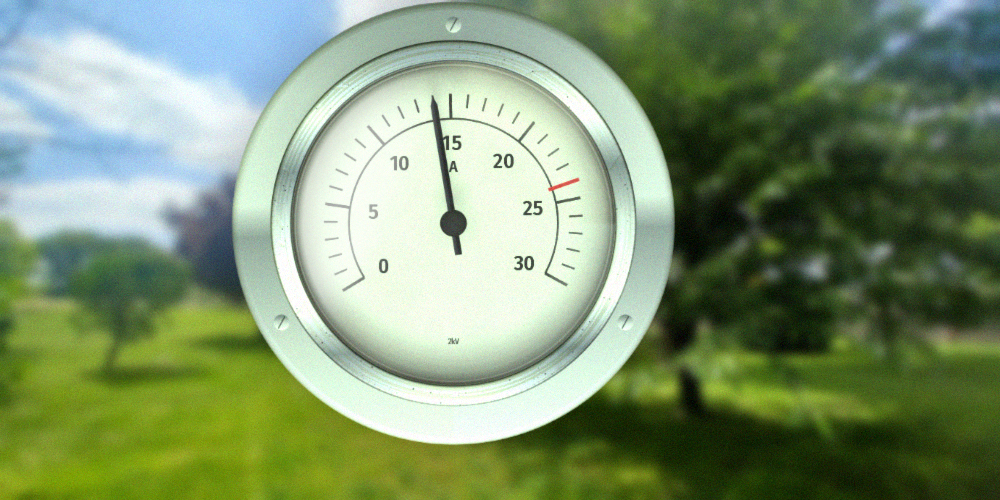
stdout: value=14 unit=A
